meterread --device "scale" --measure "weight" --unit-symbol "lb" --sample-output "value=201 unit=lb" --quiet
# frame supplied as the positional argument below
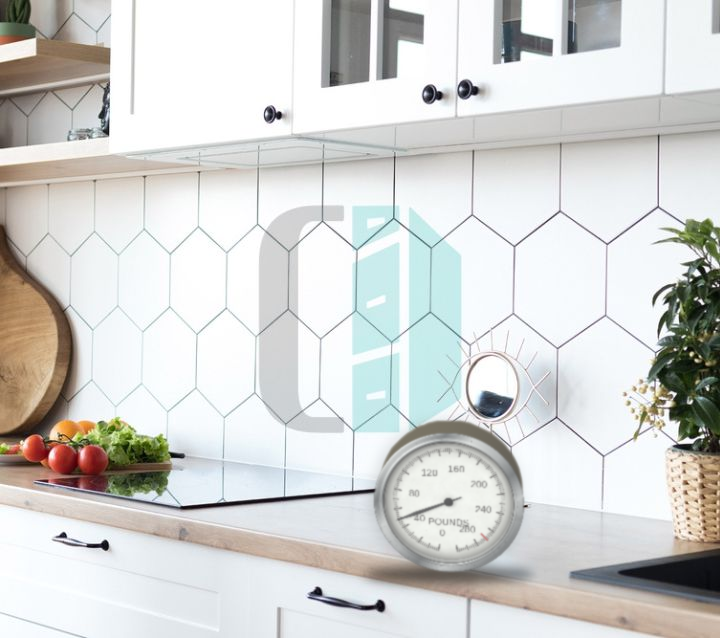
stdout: value=50 unit=lb
